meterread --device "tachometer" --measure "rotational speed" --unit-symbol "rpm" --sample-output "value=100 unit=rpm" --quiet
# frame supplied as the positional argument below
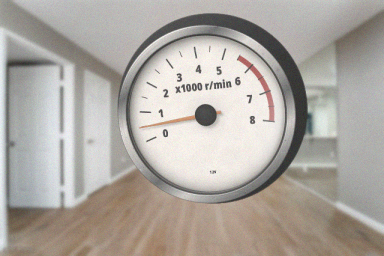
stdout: value=500 unit=rpm
